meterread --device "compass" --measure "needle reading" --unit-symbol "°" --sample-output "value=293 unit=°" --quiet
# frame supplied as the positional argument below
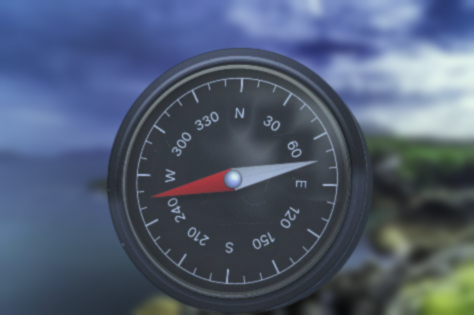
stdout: value=255 unit=°
